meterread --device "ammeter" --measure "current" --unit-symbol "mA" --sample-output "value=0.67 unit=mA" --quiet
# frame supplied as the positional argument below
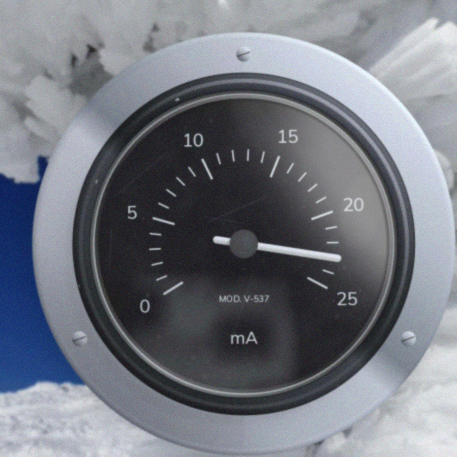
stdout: value=23 unit=mA
